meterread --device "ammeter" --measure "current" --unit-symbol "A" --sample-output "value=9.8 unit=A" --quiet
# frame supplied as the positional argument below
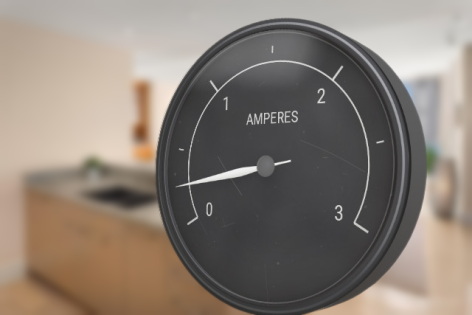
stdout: value=0.25 unit=A
